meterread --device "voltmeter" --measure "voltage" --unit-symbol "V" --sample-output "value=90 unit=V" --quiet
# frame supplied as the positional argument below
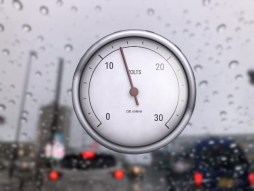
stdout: value=13 unit=V
